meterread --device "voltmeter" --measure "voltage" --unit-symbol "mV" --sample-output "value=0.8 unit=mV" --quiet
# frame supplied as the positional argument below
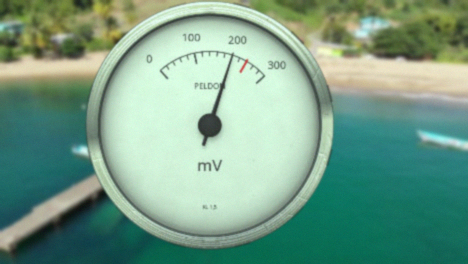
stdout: value=200 unit=mV
